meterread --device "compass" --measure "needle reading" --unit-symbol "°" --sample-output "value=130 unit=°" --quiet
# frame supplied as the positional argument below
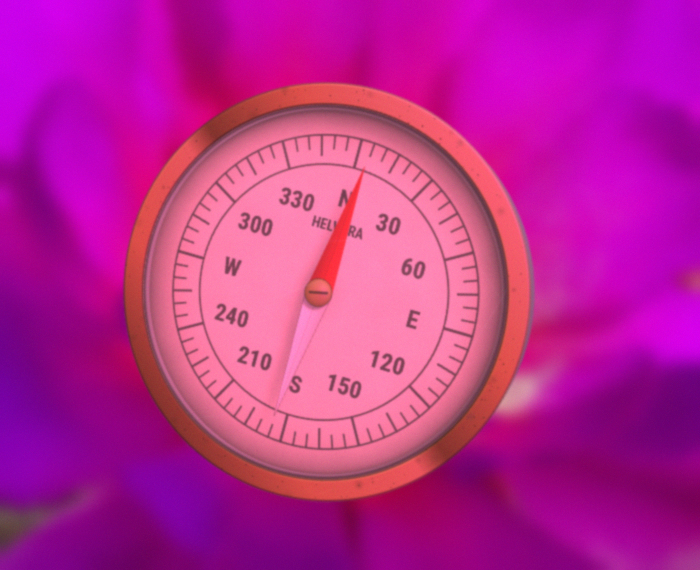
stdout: value=5 unit=°
